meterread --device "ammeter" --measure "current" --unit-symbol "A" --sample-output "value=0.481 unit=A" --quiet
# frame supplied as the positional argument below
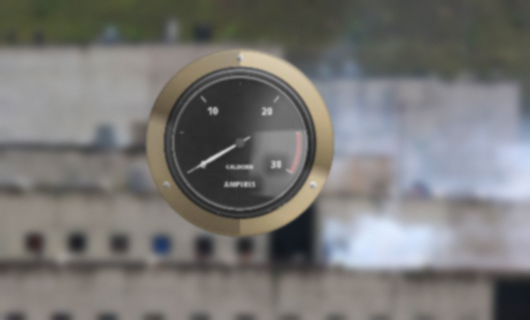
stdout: value=0 unit=A
